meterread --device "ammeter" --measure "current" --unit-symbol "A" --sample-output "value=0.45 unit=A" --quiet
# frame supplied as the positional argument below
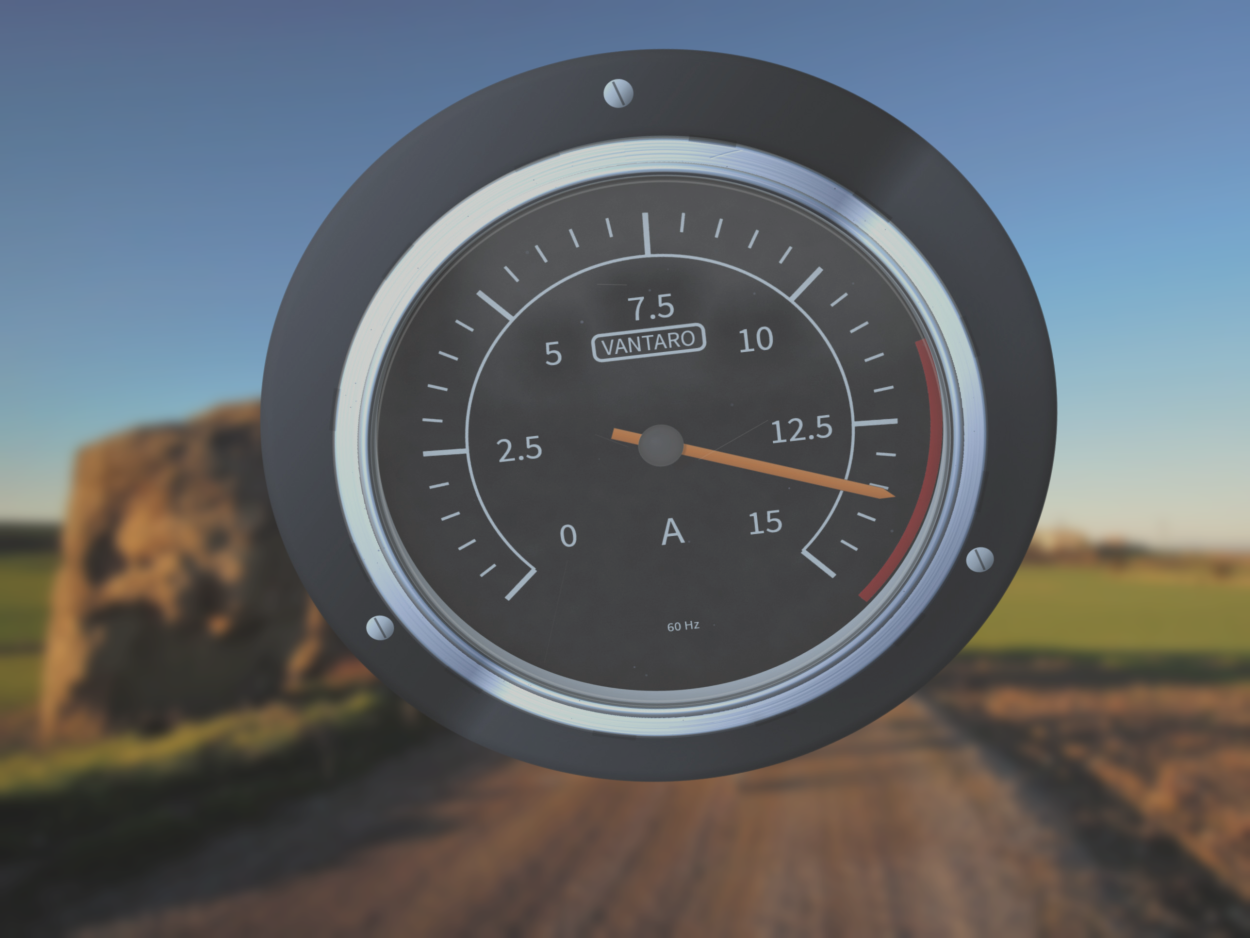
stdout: value=13.5 unit=A
